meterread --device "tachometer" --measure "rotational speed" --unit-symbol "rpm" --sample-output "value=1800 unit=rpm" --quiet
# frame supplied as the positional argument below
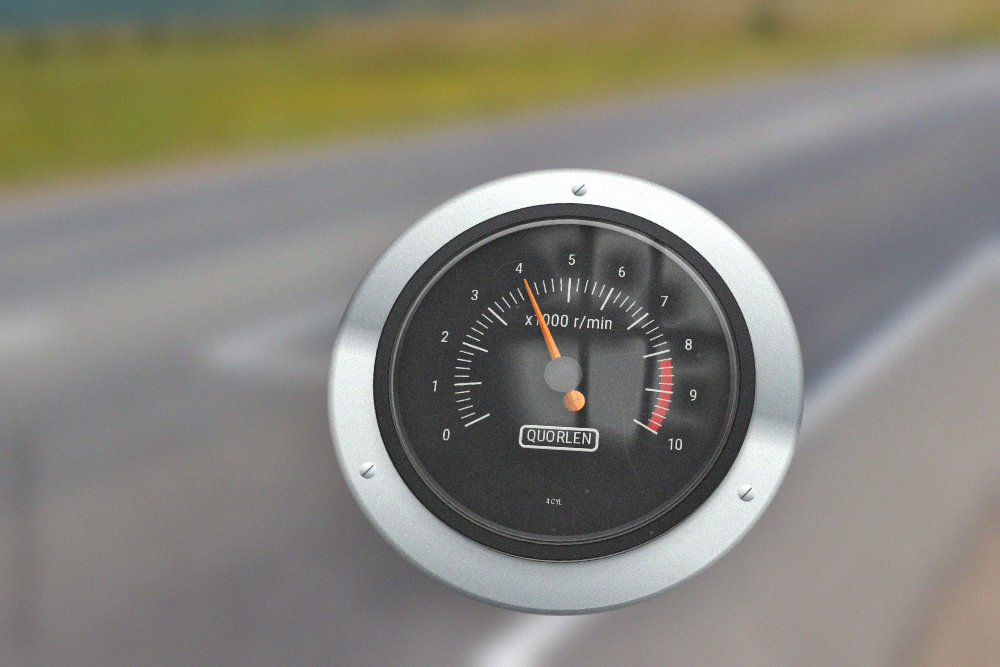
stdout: value=4000 unit=rpm
